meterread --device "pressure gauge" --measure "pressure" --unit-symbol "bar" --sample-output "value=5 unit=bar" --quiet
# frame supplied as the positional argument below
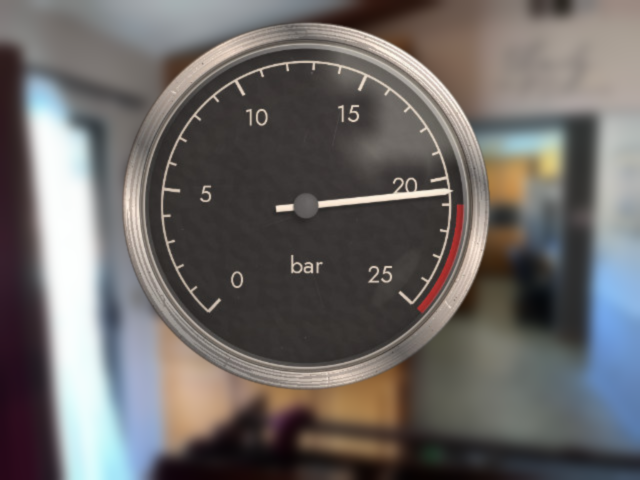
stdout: value=20.5 unit=bar
